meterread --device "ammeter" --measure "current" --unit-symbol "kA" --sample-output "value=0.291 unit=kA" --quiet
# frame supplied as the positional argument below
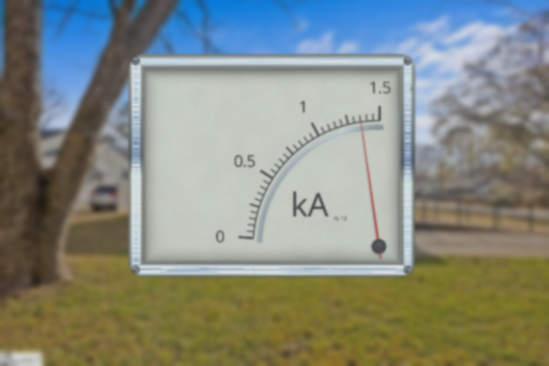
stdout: value=1.35 unit=kA
